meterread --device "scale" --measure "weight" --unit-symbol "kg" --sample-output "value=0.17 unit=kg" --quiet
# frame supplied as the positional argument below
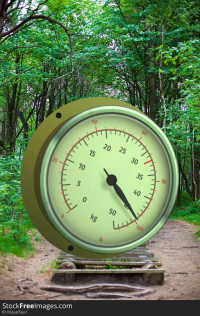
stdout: value=45 unit=kg
